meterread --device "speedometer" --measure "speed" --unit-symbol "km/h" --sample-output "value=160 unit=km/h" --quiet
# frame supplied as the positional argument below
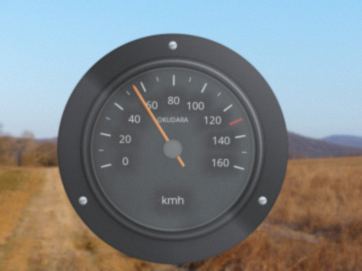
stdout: value=55 unit=km/h
